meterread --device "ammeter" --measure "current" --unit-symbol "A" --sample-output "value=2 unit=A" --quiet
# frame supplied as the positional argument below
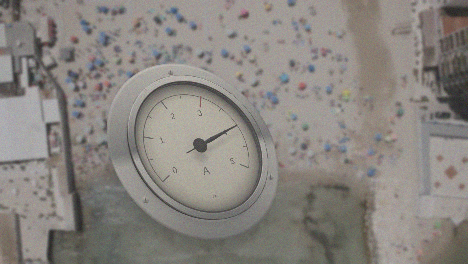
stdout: value=4 unit=A
